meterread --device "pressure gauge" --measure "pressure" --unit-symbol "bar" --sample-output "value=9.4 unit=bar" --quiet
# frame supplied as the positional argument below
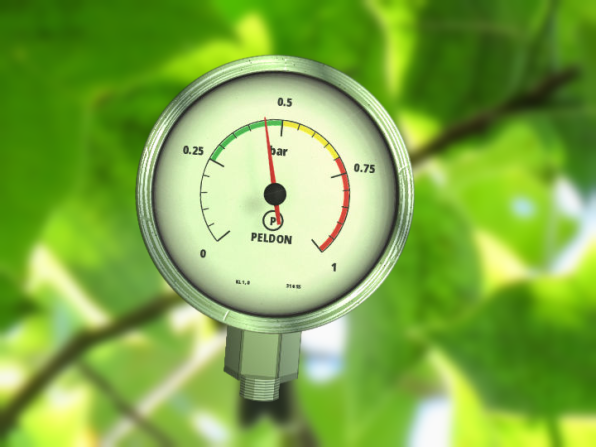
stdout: value=0.45 unit=bar
